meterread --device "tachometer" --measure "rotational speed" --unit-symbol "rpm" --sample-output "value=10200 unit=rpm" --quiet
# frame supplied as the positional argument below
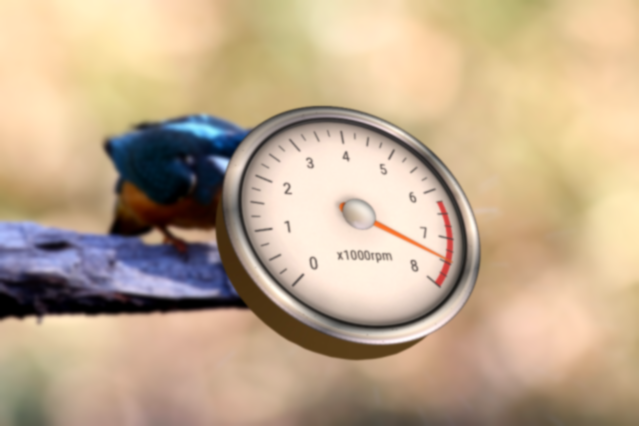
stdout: value=7500 unit=rpm
